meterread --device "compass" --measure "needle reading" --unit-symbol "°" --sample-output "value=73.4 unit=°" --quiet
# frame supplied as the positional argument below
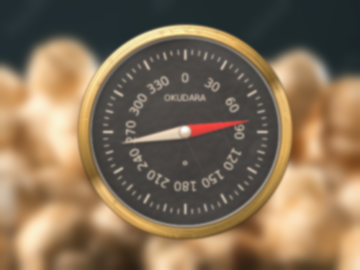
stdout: value=80 unit=°
